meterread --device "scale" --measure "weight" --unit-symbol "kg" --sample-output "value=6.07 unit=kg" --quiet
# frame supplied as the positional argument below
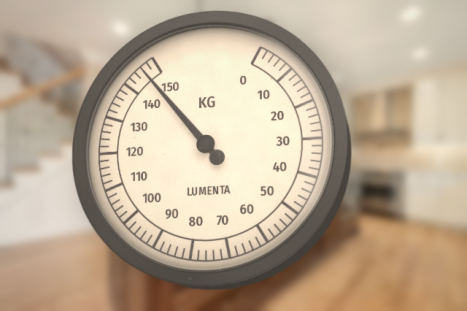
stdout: value=146 unit=kg
